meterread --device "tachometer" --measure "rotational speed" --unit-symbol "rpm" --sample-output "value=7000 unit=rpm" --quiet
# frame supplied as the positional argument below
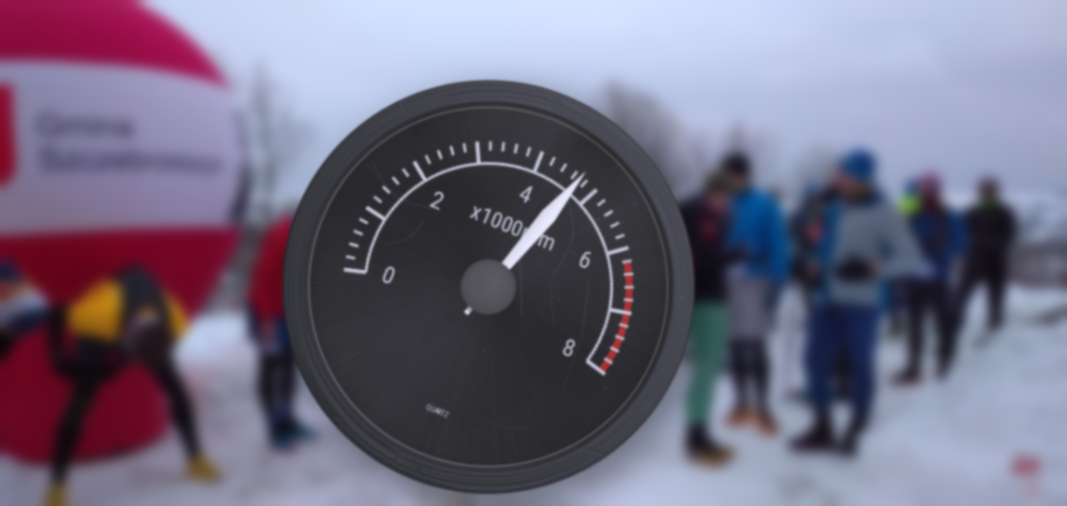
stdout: value=4700 unit=rpm
